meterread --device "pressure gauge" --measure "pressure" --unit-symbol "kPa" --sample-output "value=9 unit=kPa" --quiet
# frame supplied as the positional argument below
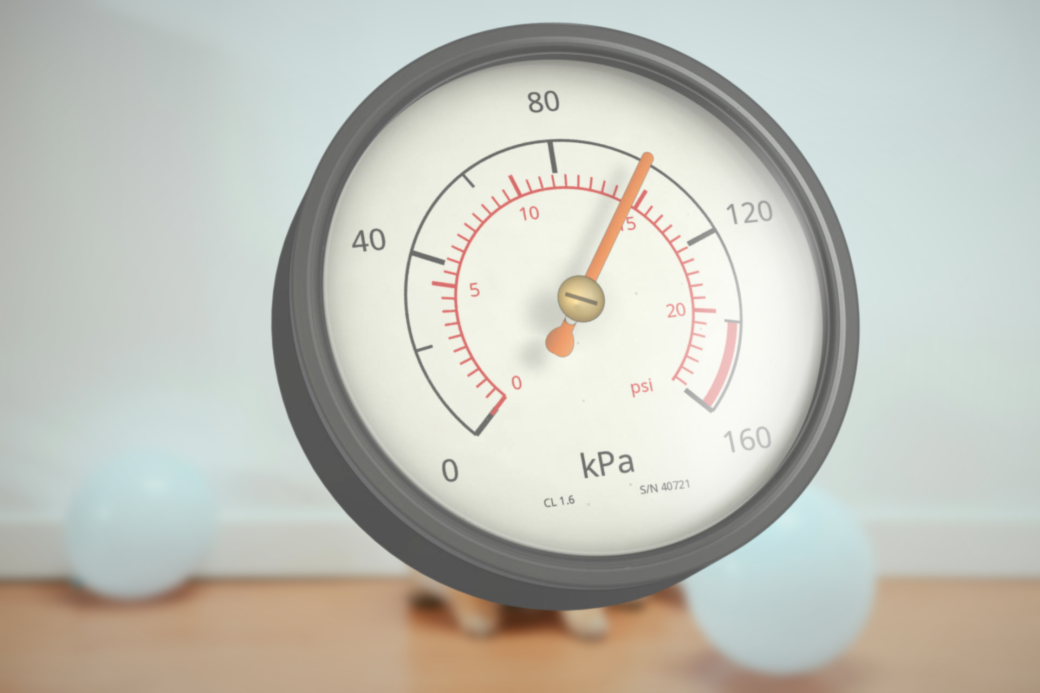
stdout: value=100 unit=kPa
